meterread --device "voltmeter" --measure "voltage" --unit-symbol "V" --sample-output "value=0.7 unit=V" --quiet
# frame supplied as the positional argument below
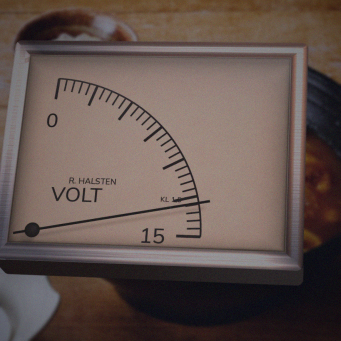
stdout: value=13 unit=V
